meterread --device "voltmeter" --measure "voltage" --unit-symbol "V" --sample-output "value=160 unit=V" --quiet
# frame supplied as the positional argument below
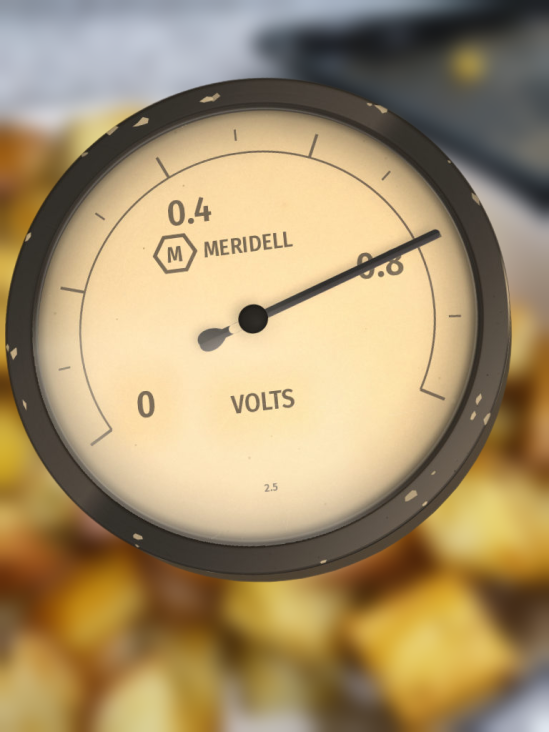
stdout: value=0.8 unit=V
